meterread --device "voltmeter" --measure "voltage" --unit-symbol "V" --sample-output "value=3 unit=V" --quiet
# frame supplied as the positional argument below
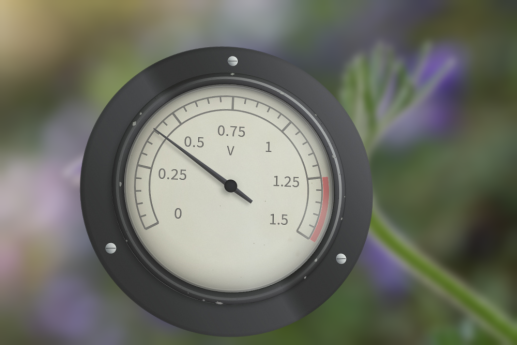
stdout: value=0.4 unit=V
